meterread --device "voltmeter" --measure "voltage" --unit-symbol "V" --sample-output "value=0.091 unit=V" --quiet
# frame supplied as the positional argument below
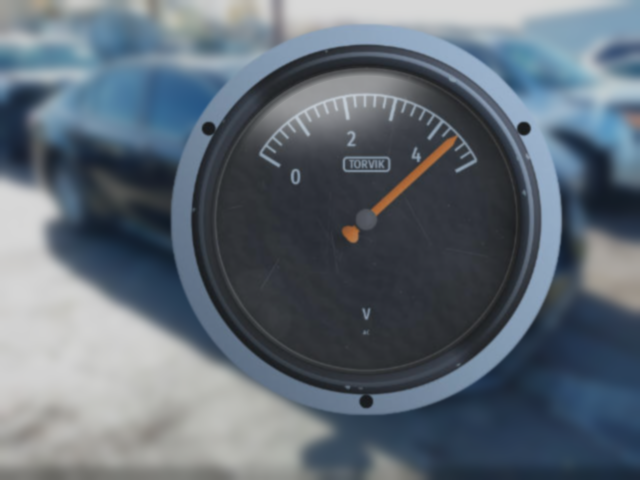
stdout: value=4.4 unit=V
